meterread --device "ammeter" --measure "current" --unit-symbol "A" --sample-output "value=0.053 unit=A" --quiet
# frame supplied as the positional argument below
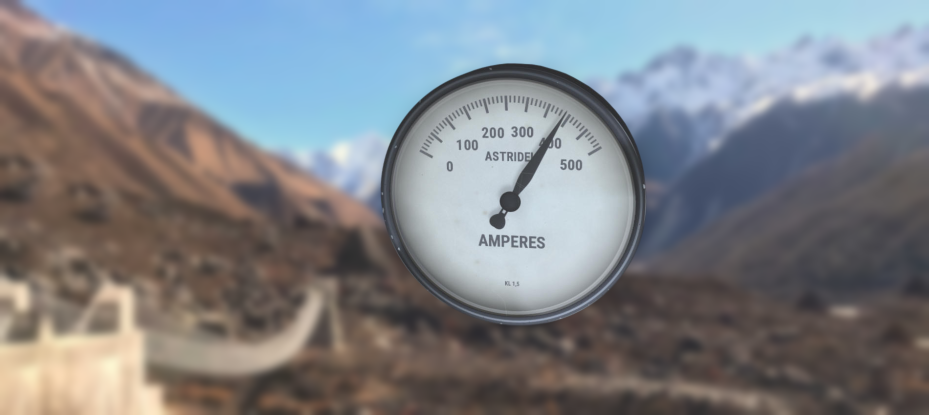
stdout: value=390 unit=A
